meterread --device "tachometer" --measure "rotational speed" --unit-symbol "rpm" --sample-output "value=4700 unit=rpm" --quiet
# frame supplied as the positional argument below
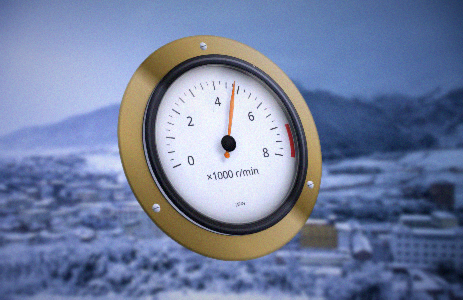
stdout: value=4750 unit=rpm
